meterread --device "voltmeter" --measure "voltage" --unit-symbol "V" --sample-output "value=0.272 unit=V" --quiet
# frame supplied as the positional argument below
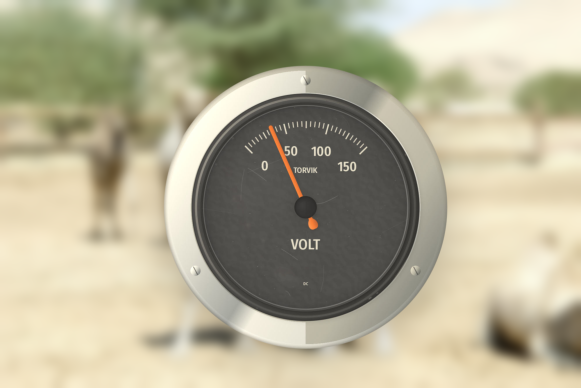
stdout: value=35 unit=V
